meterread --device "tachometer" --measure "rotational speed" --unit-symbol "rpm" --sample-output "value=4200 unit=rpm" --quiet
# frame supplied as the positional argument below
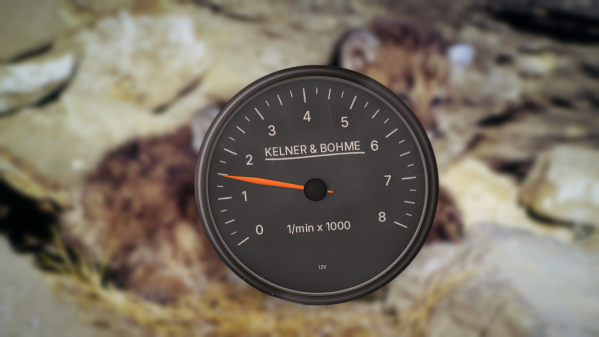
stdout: value=1500 unit=rpm
